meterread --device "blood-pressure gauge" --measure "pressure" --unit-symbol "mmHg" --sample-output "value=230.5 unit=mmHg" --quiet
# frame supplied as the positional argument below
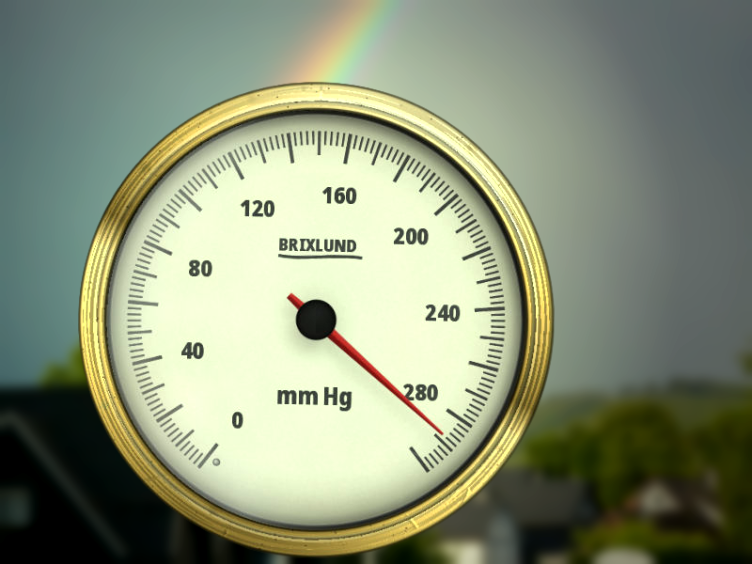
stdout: value=288 unit=mmHg
